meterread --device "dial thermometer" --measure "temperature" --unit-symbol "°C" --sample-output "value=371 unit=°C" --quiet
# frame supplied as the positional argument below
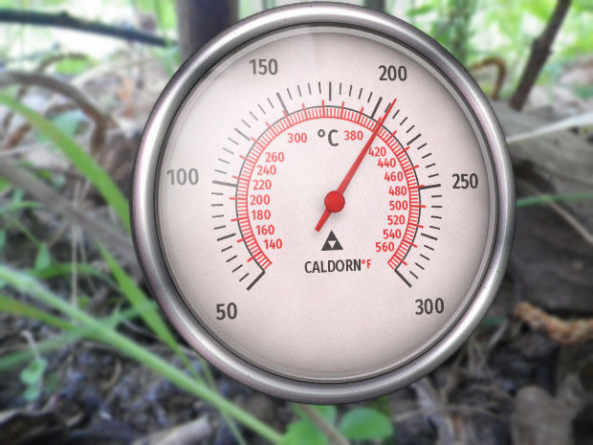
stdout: value=205 unit=°C
